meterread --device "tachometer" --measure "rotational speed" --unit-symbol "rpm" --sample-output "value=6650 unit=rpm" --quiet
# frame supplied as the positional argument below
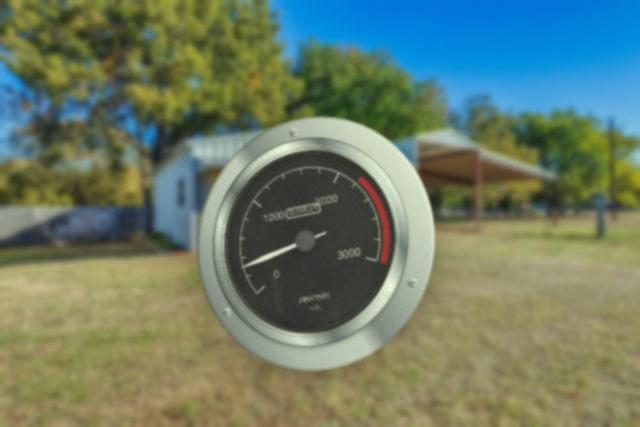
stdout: value=300 unit=rpm
